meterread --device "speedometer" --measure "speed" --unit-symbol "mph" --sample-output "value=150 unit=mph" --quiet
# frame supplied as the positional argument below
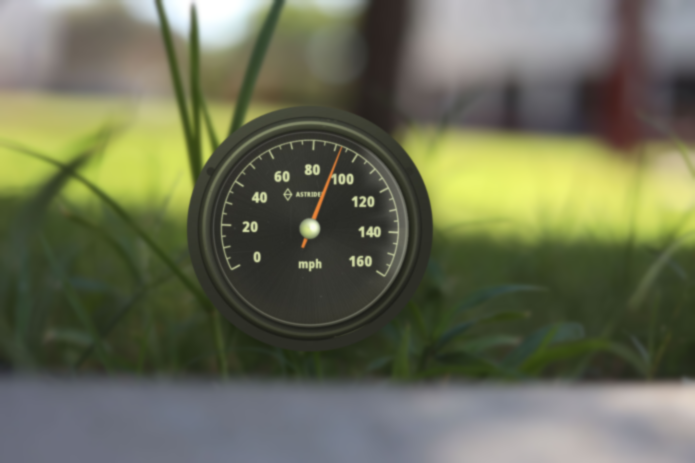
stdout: value=92.5 unit=mph
